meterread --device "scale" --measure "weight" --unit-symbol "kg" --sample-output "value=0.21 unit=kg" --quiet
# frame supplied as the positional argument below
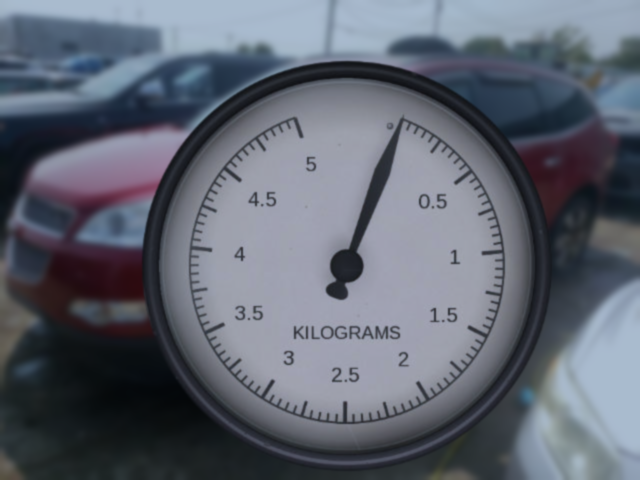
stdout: value=0 unit=kg
